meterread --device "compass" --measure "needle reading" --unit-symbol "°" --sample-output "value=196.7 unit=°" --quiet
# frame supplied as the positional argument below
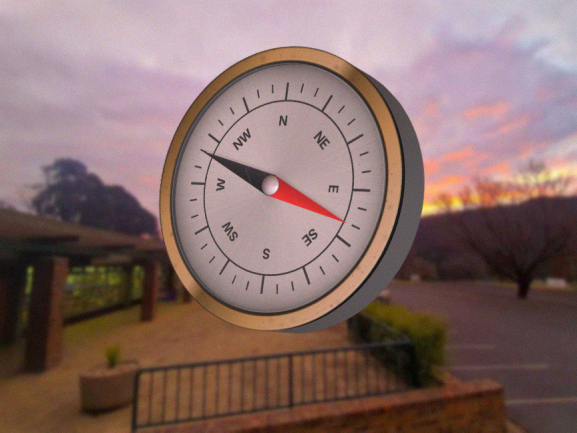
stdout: value=110 unit=°
